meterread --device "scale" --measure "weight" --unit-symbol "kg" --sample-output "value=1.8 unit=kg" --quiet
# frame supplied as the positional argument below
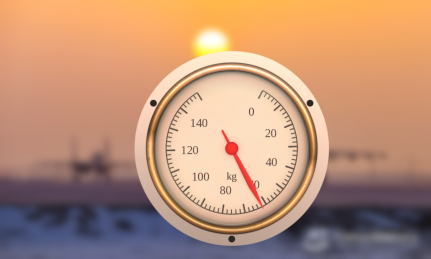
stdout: value=62 unit=kg
